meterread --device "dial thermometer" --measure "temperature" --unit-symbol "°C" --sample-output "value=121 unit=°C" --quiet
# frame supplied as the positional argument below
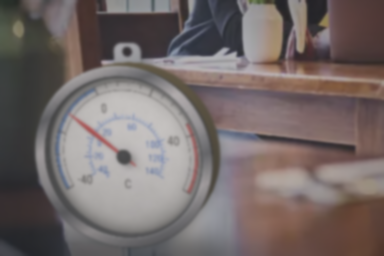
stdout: value=-12 unit=°C
